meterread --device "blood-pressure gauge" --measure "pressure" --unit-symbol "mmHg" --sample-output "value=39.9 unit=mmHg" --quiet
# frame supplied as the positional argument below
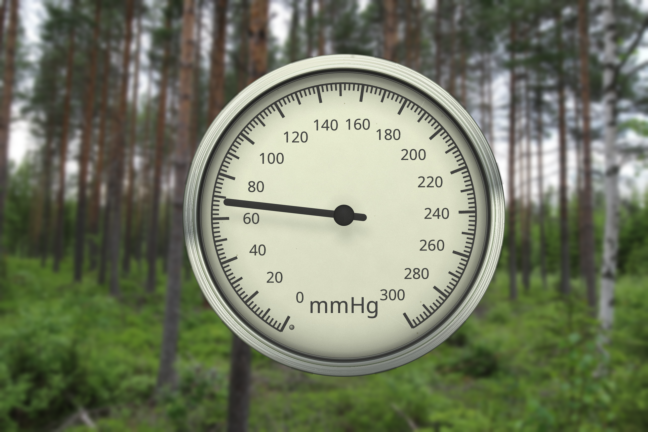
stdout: value=68 unit=mmHg
